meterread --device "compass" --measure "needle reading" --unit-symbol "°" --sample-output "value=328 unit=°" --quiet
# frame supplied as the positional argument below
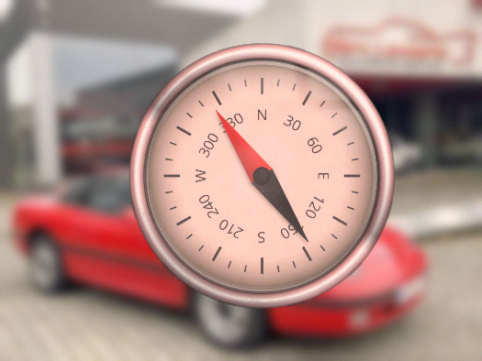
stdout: value=325 unit=°
